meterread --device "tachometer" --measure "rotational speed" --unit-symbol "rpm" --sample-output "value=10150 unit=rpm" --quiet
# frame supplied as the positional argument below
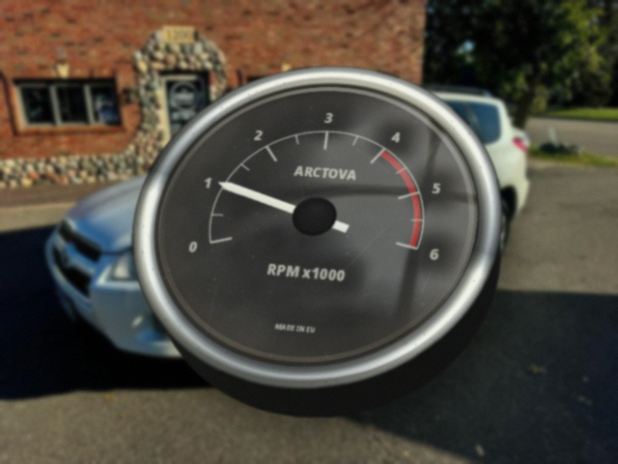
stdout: value=1000 unit=rpm
